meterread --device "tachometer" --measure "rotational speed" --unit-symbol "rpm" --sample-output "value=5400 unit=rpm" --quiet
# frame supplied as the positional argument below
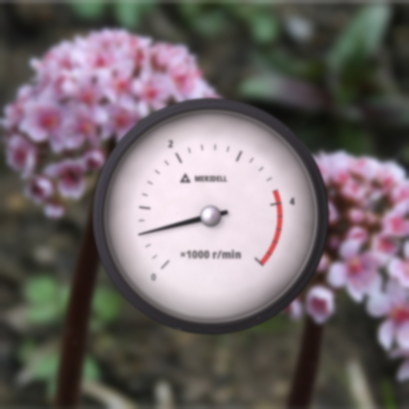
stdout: value=600 unit=rpm
